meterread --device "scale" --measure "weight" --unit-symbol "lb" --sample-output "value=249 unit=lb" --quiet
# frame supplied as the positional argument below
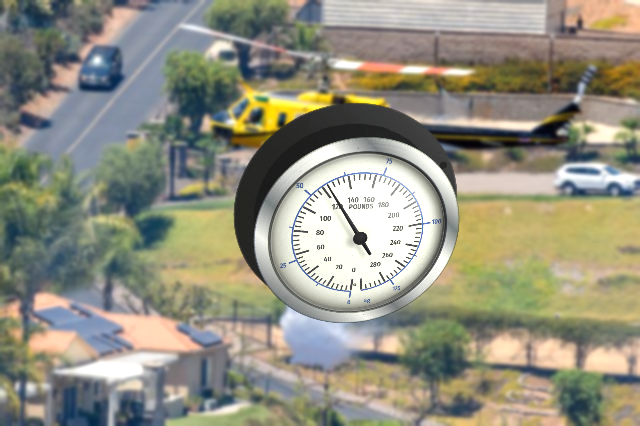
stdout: value=124 unit=lb
